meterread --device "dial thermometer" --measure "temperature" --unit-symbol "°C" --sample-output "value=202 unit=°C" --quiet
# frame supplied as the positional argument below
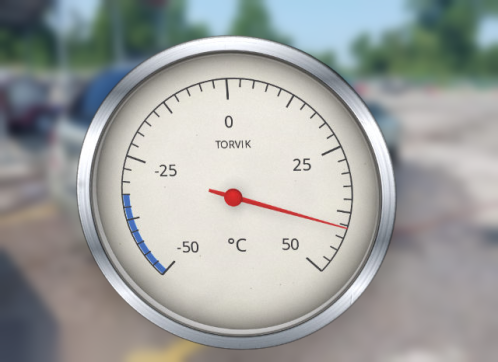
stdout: value=40 unit=°C
